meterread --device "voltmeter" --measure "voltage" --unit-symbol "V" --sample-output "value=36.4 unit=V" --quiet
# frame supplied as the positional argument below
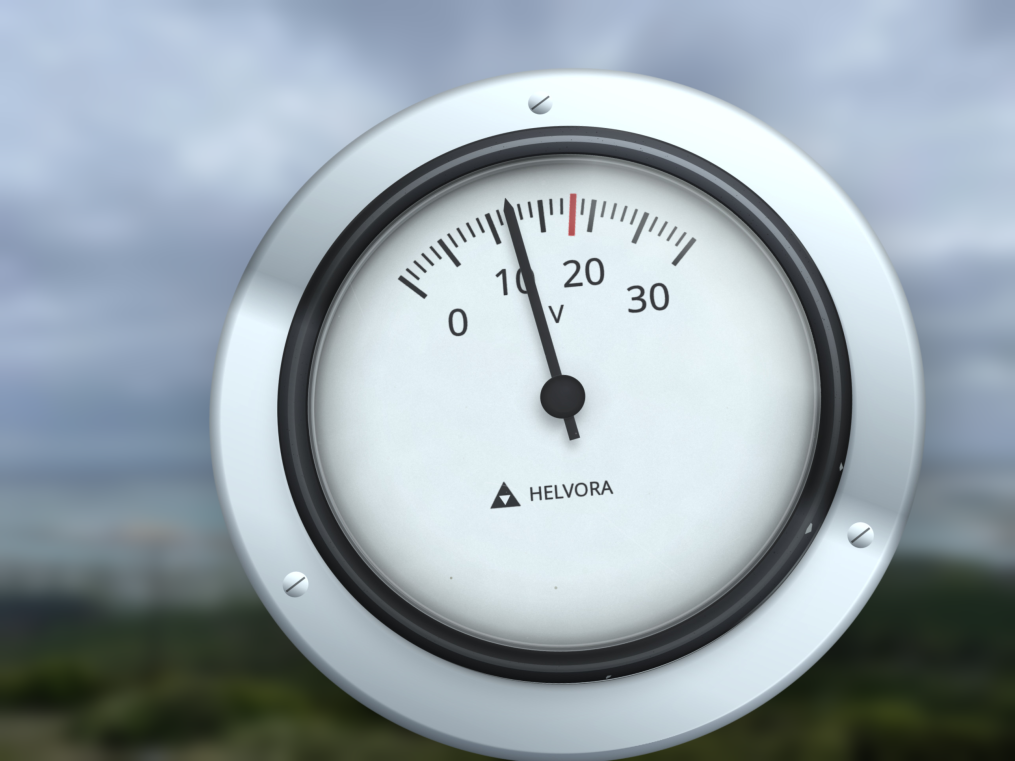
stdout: value=12 unit=V
